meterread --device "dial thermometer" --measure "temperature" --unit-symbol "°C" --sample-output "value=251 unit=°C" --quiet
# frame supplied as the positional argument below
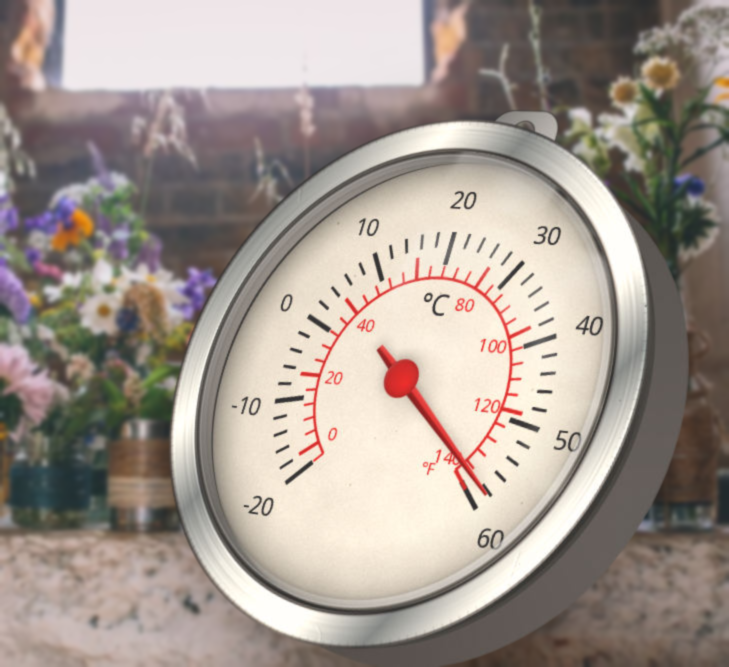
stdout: value=58 unit=°C
